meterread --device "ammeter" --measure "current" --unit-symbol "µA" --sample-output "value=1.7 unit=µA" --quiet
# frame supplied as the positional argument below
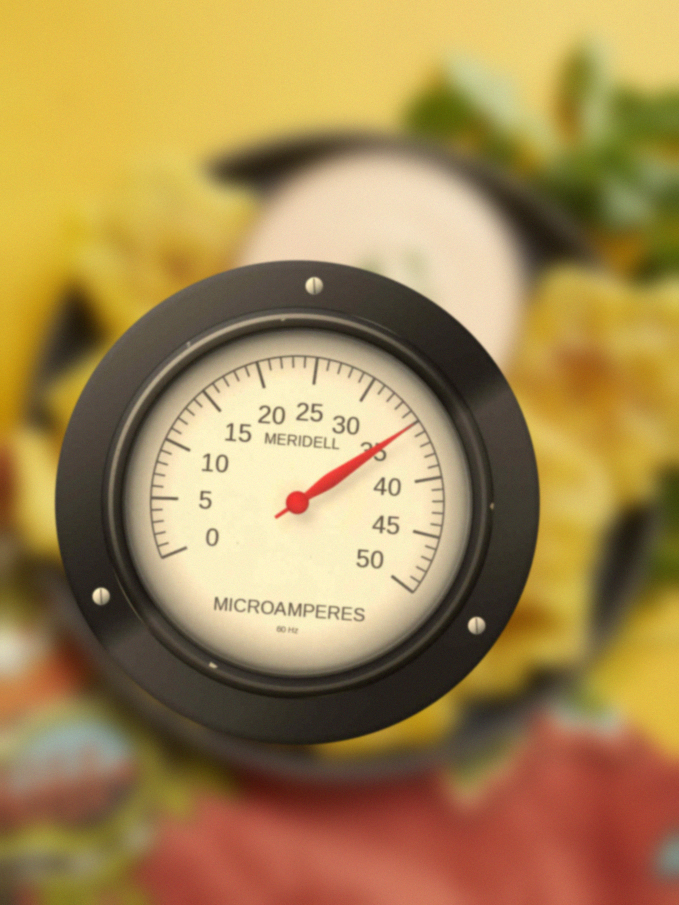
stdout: value=35 unit=µA
